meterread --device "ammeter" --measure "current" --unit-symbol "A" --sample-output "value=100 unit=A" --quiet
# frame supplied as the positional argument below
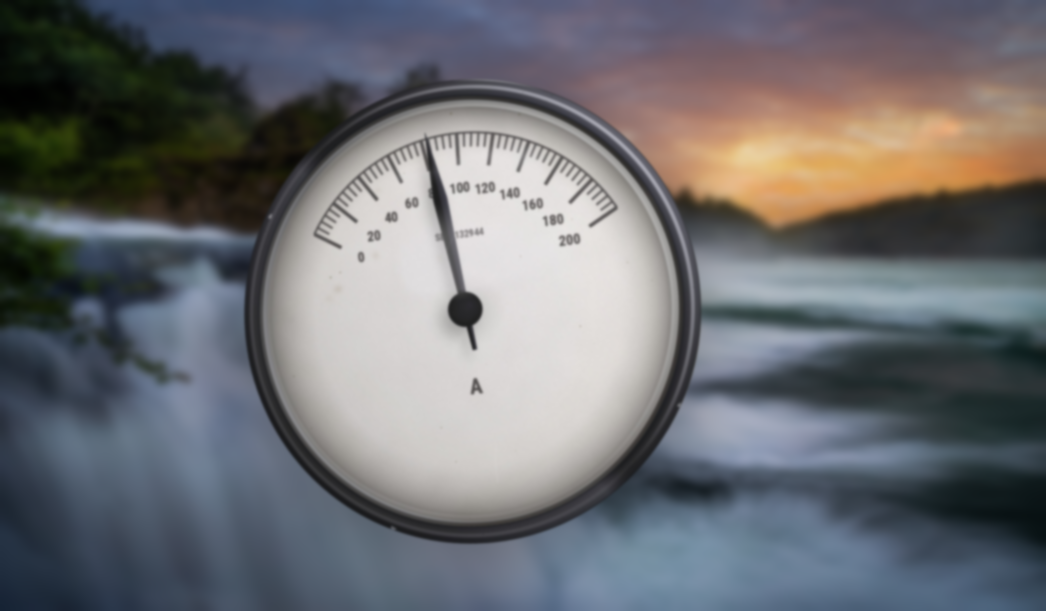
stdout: value=84 unit=A
